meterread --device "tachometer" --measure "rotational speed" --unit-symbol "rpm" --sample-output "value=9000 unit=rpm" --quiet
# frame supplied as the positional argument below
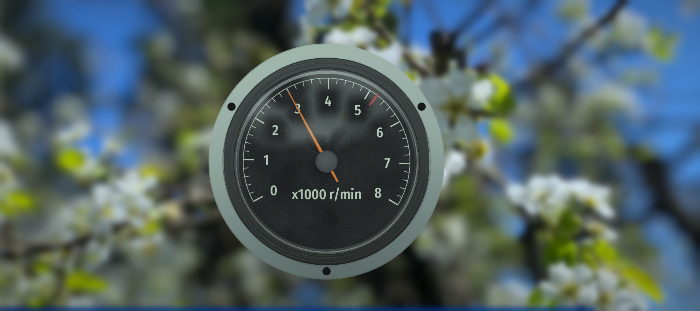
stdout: value=3000 unit=rpm
